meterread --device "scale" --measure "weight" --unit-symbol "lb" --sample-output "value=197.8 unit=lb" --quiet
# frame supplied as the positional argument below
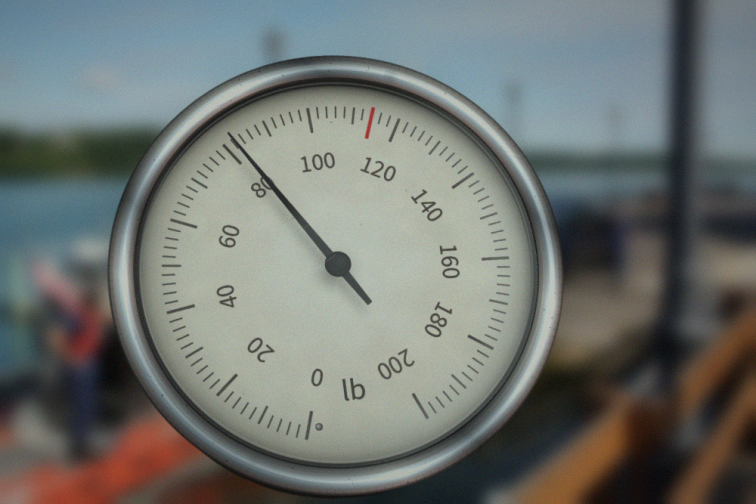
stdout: value=82 unit=lb
